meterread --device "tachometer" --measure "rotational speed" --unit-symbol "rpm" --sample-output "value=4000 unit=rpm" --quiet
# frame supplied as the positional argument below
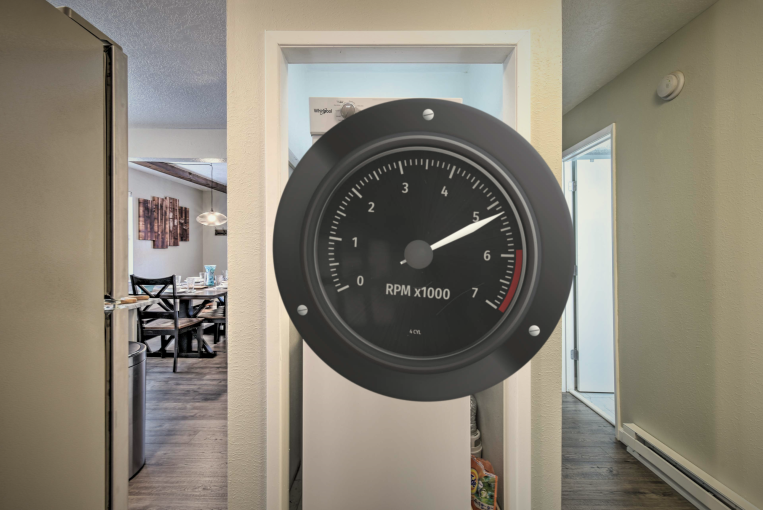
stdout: value=5200 unit=rpm
